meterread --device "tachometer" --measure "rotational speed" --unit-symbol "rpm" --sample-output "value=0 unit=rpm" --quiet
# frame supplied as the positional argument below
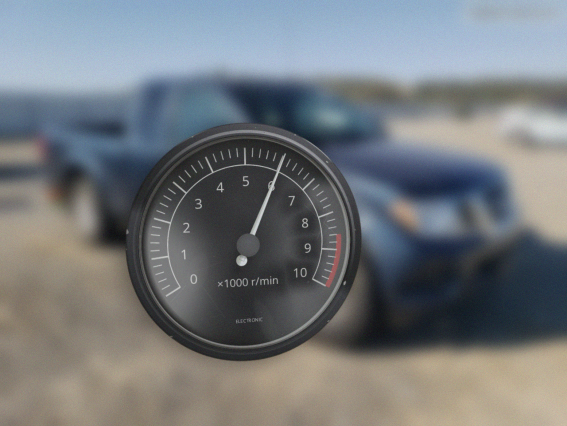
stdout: value=6000 unit=rpm
